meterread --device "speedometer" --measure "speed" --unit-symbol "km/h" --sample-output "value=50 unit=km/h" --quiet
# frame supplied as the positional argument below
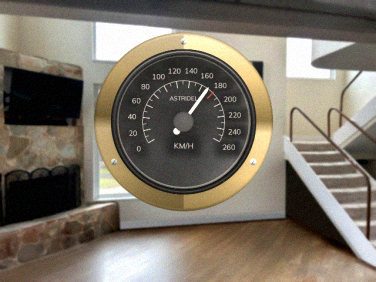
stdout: value=170 unit=km/h
